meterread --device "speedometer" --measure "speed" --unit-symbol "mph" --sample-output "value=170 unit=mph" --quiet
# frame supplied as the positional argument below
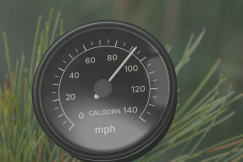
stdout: value=92.5 unit=mph
